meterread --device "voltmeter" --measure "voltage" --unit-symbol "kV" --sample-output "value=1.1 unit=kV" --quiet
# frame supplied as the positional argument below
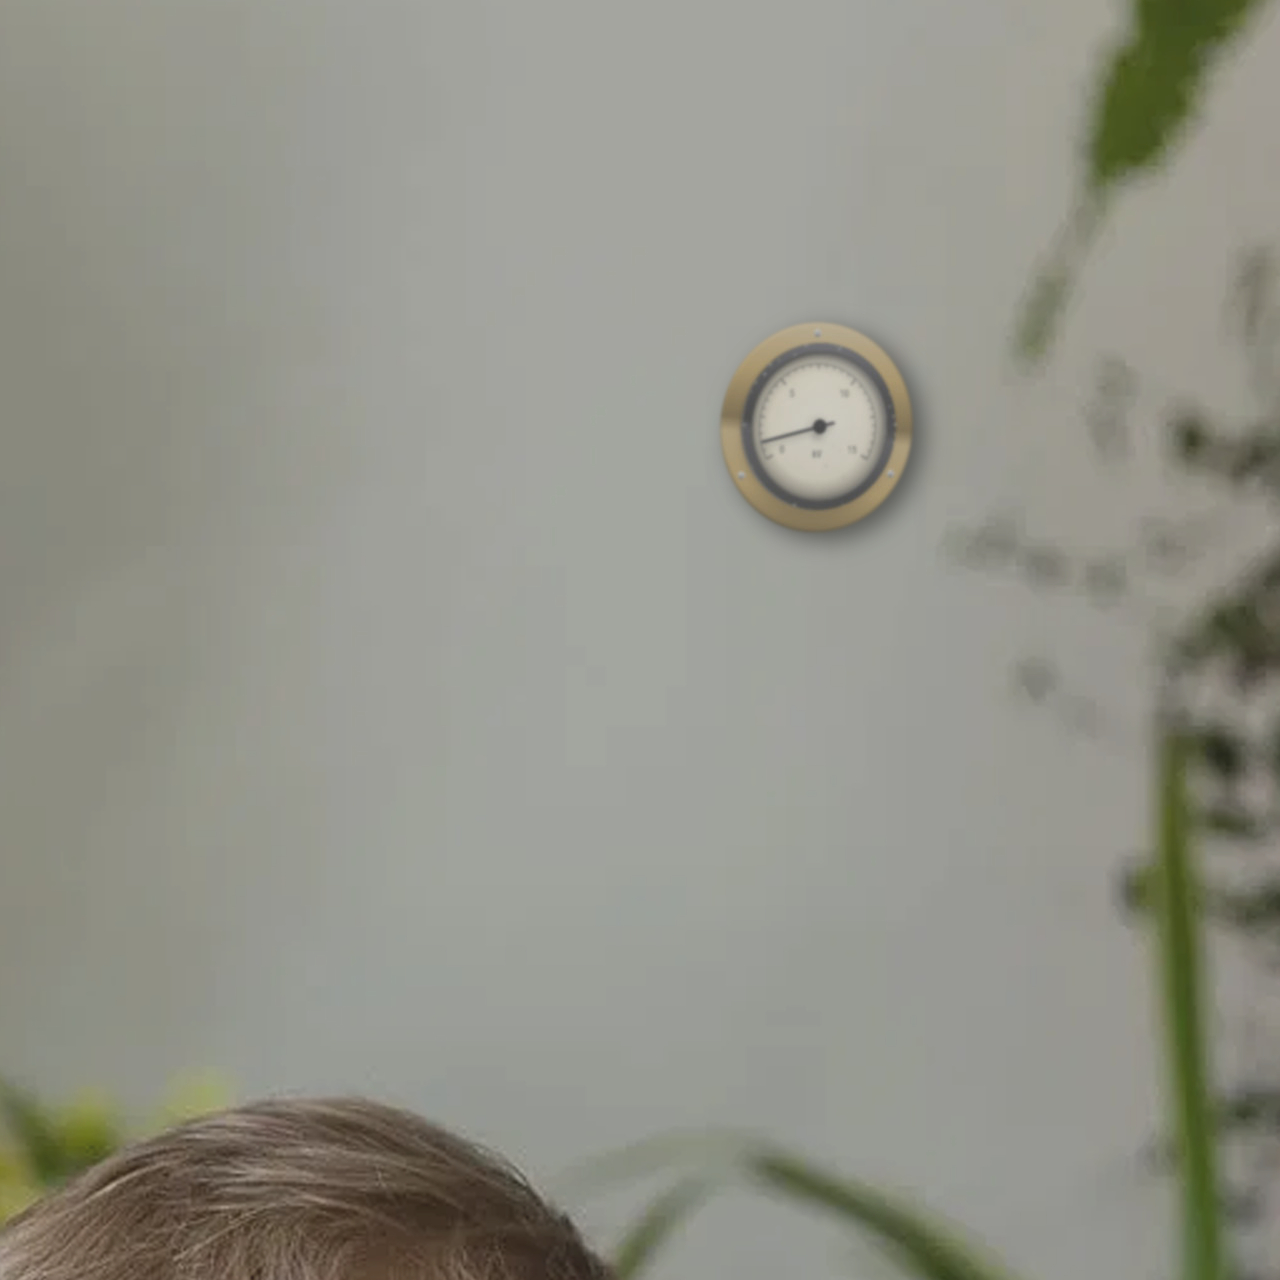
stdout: value=1 unit=kV
